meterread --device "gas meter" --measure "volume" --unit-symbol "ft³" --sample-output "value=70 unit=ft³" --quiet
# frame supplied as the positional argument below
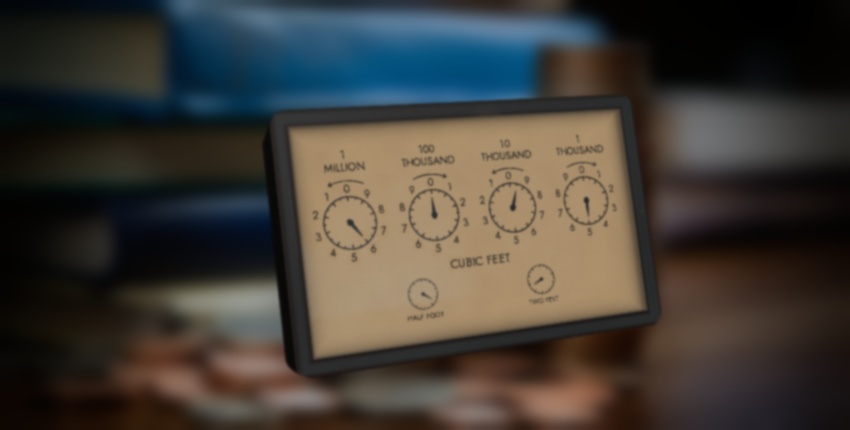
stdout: value=599500 unit=ft³
